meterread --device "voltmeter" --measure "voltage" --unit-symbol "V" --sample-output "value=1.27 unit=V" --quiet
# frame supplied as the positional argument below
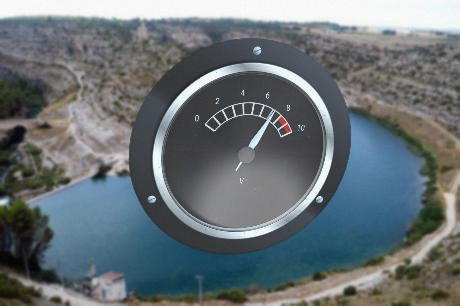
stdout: value=7 unit=V
